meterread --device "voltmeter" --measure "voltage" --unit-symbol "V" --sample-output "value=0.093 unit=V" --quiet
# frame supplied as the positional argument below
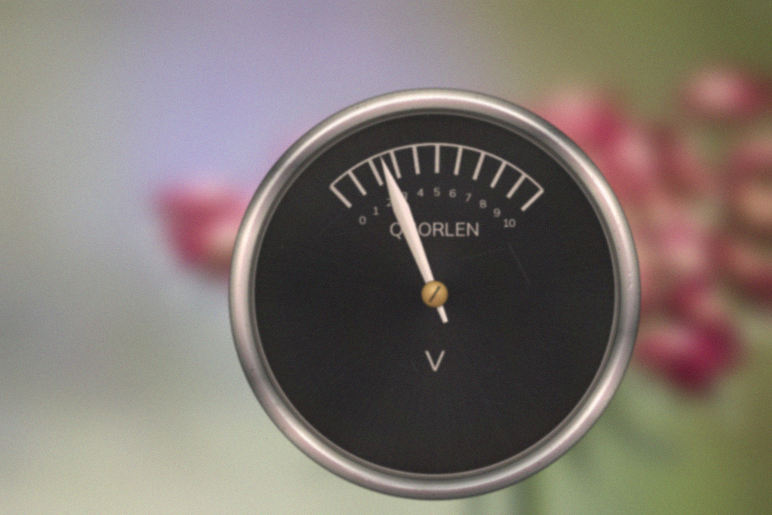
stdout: value=2.5 unit=V
